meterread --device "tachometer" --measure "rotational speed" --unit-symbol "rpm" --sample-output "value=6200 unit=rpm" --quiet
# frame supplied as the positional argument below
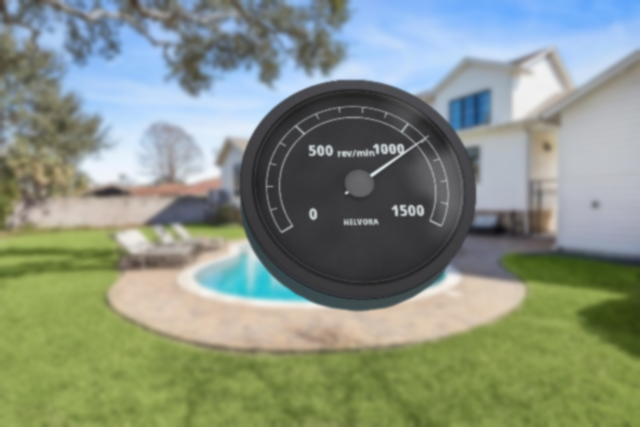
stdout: value=1100 unit=rpm
